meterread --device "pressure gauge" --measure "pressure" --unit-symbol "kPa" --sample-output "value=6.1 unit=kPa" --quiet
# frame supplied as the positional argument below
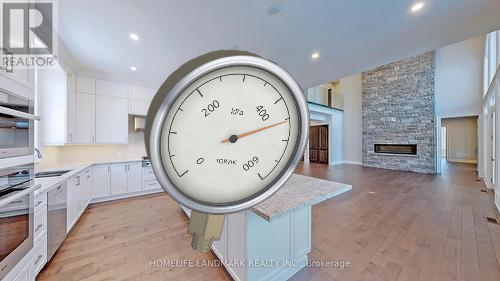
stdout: value=450 unit=kPa
